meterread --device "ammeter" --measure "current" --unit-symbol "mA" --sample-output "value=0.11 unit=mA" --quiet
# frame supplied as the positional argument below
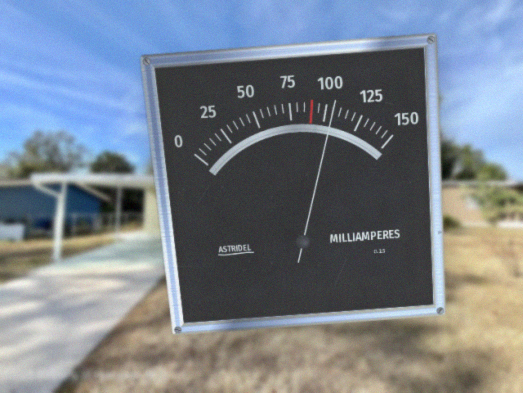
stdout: value=105 unit=mA
